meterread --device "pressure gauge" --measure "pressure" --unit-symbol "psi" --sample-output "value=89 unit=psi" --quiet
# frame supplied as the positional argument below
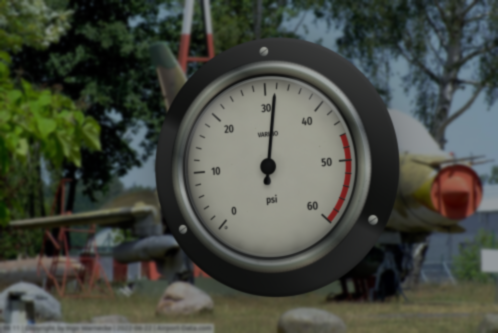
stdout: value=32 unit=psi
